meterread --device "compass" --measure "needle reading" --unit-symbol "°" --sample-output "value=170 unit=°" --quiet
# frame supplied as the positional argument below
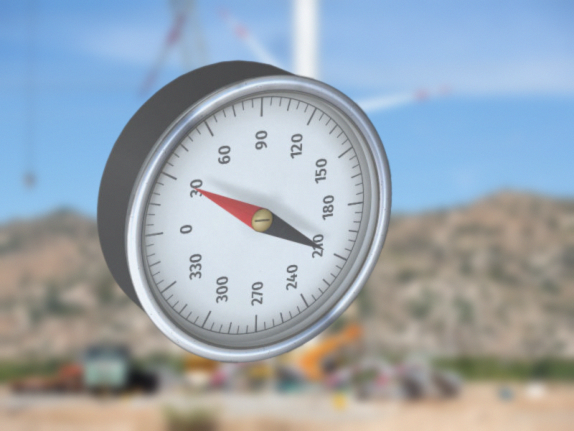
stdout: value=30 unit=°
